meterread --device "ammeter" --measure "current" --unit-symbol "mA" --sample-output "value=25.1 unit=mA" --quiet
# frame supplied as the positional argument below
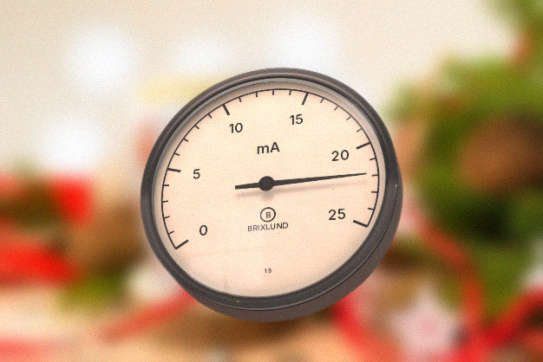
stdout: value=22 unit=mA
